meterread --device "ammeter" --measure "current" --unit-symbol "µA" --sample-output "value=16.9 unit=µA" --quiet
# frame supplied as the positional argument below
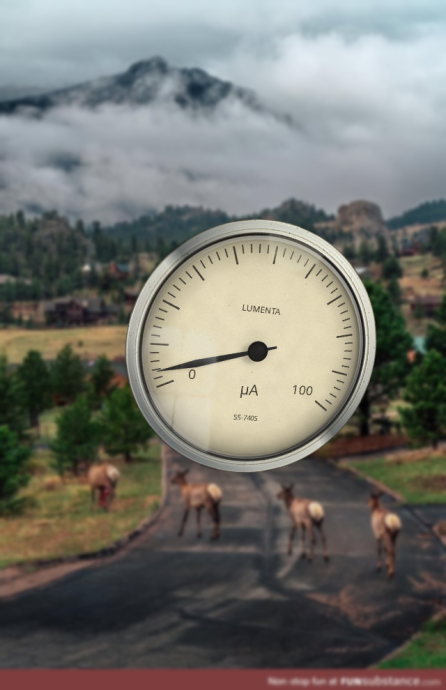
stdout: value=4 unit=µA
